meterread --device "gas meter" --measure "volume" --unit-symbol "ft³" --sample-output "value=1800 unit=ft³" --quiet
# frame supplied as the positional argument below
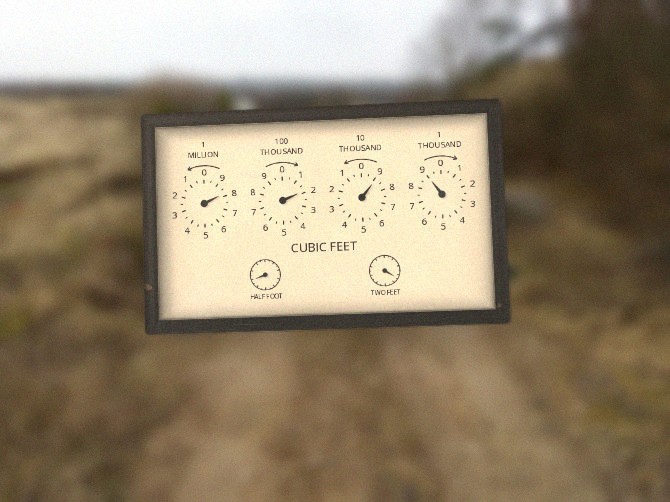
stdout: value=818900 unit=ft³
